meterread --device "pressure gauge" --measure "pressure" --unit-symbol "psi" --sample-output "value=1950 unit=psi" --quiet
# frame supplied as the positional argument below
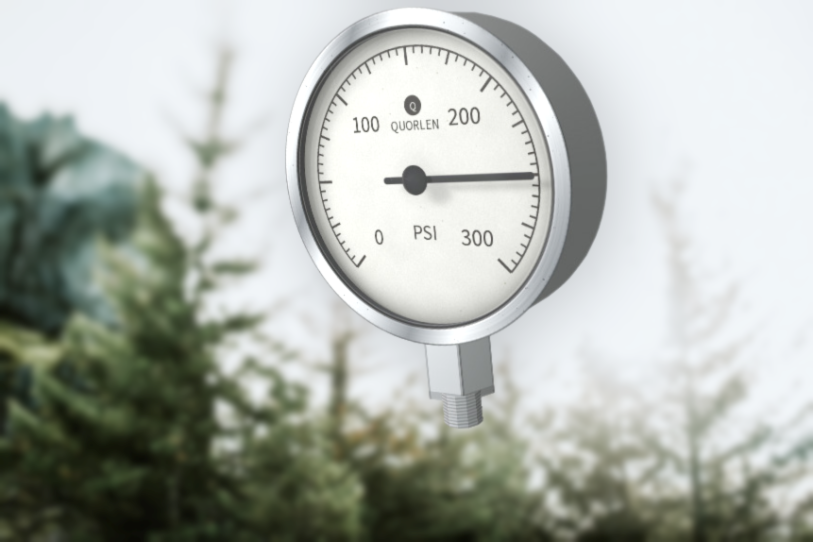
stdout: value=250 unit=psi
